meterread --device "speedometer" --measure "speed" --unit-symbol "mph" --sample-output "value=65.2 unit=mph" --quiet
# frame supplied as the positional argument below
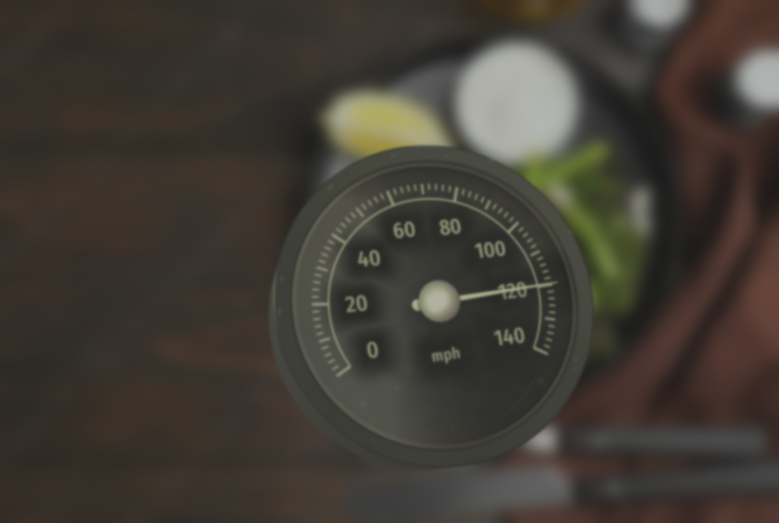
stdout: value=120 unit=mph
